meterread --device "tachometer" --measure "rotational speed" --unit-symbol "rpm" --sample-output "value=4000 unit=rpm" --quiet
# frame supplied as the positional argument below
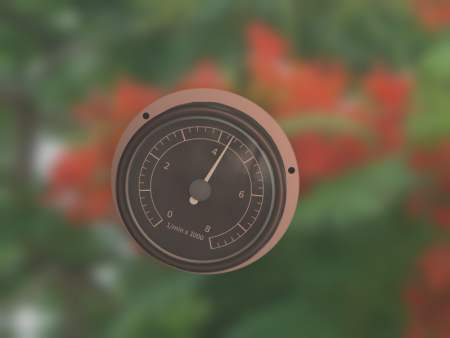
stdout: value=4300 unit=rpm
